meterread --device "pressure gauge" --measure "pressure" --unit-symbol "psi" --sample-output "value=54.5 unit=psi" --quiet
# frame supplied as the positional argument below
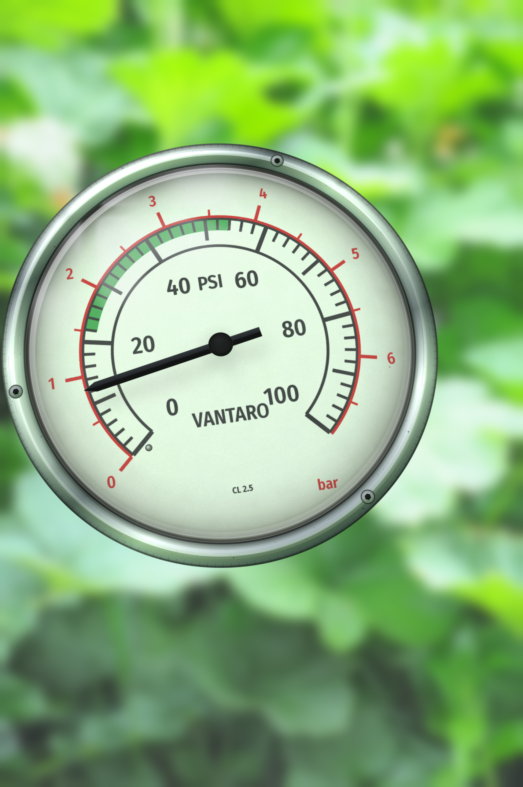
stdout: value=12 unit=psi
